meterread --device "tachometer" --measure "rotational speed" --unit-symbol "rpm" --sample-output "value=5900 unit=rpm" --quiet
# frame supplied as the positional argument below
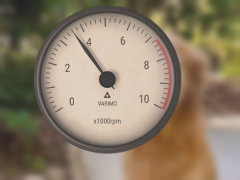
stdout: value=3600 unit=rpm
